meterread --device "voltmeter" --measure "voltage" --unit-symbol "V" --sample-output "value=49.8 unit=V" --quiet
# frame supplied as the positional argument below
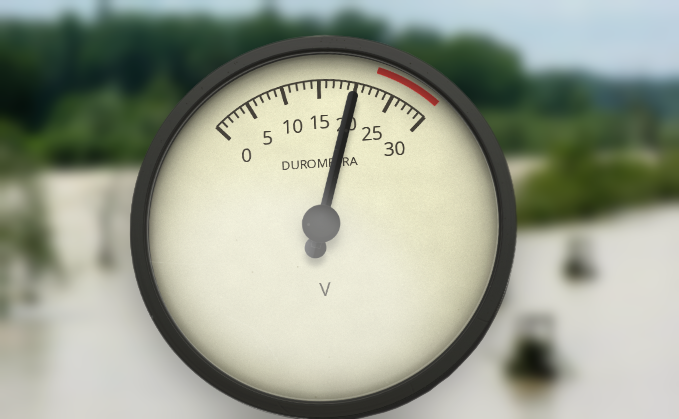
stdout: value=20 unit=V
